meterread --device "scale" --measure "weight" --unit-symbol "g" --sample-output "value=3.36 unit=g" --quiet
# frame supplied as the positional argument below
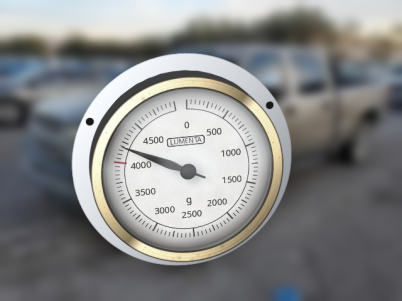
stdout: value=4200 unit=g
